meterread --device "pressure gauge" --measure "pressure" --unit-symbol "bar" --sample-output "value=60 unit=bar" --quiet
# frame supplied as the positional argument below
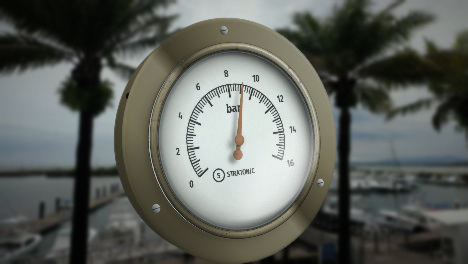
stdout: value=9 unit=bar
